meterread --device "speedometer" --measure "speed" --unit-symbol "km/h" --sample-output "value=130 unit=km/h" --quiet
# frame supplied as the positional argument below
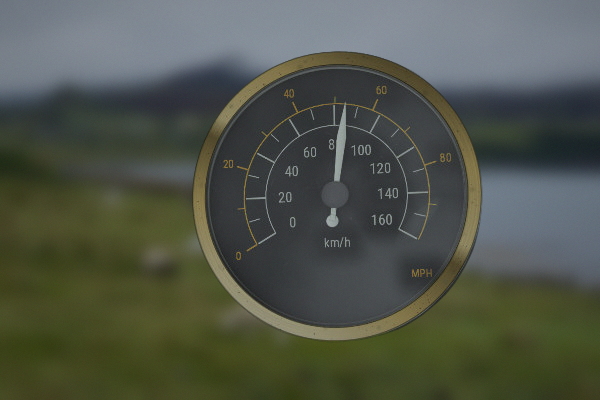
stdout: value=85 unit=km/h
